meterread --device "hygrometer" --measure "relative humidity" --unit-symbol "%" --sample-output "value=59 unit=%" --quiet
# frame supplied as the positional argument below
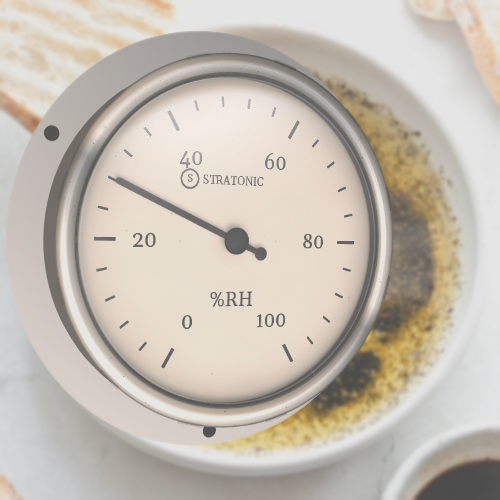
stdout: value=28 unit=%
